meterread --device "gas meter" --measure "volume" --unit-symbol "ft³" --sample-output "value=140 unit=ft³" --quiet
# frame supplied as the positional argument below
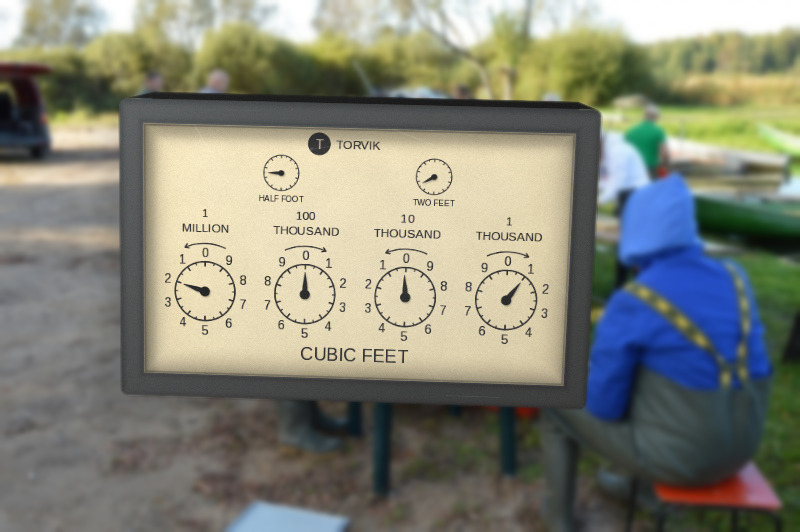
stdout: value=200100 unit=ft³
